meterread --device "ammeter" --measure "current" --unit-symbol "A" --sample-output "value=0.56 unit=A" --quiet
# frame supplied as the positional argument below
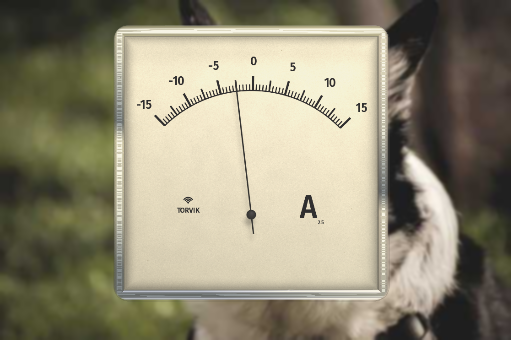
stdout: value=-2.5 unit=A
